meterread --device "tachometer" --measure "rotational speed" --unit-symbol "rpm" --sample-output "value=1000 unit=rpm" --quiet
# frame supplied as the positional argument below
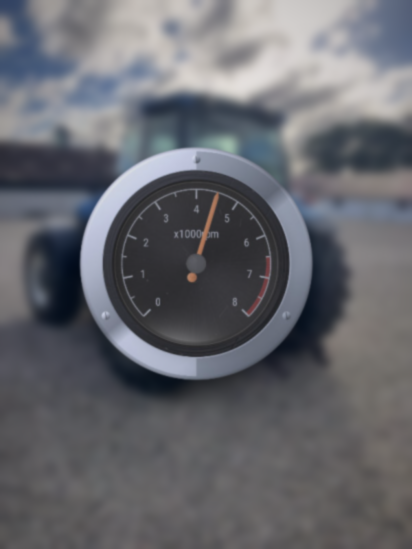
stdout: value=4500 unit=rpm
